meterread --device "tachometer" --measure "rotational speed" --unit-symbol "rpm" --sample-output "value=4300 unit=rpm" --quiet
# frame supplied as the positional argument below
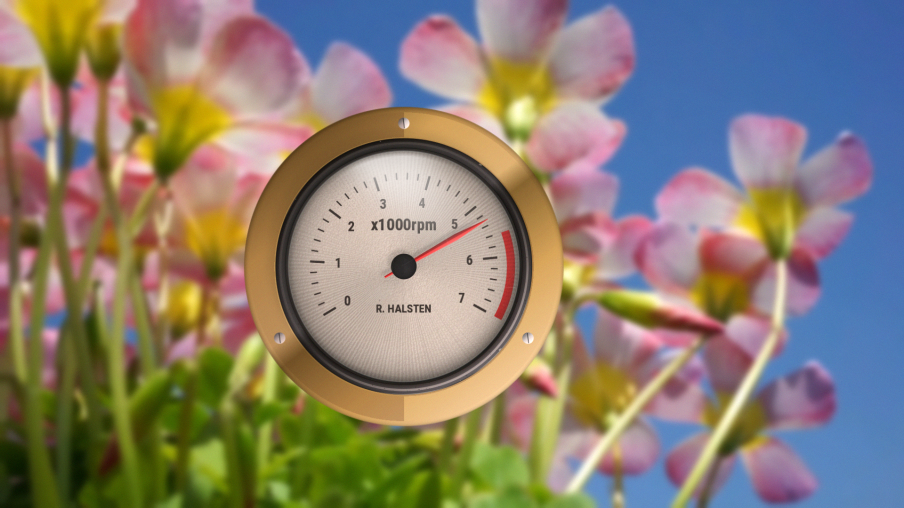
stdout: value=5300 unit=rpm
